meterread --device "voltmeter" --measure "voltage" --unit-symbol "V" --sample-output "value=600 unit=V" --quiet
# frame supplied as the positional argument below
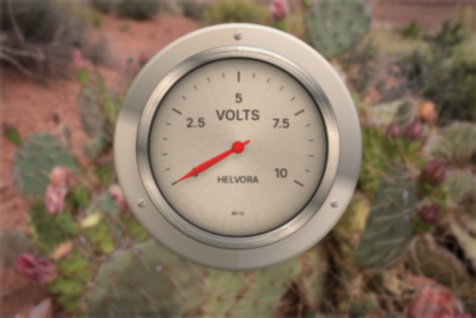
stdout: value=0 unit=V
